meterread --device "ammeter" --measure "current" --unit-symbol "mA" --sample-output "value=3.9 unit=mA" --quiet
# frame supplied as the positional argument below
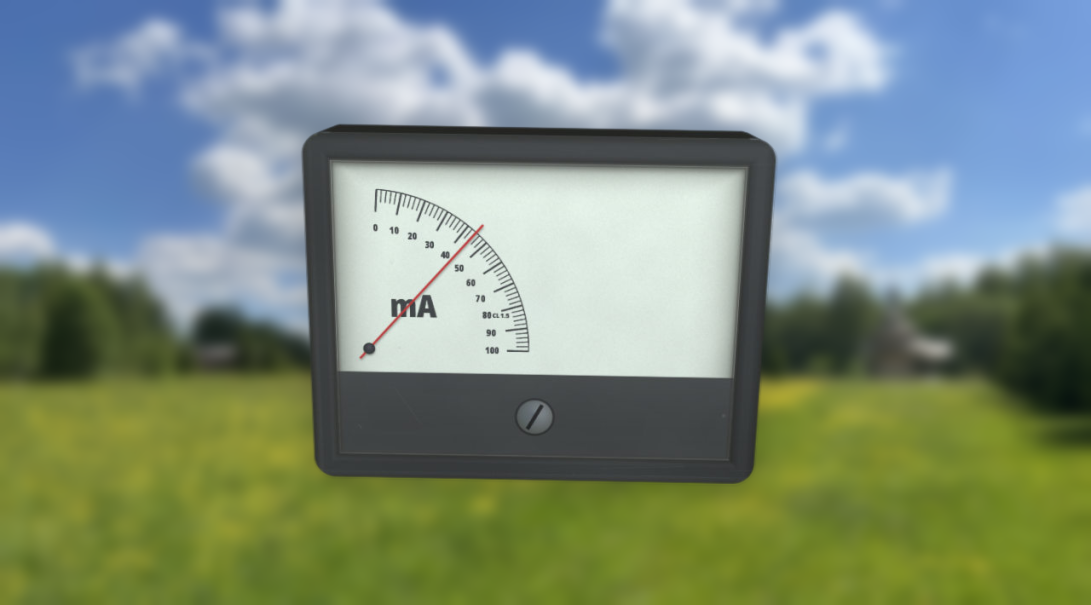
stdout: value=44 unit=mA
